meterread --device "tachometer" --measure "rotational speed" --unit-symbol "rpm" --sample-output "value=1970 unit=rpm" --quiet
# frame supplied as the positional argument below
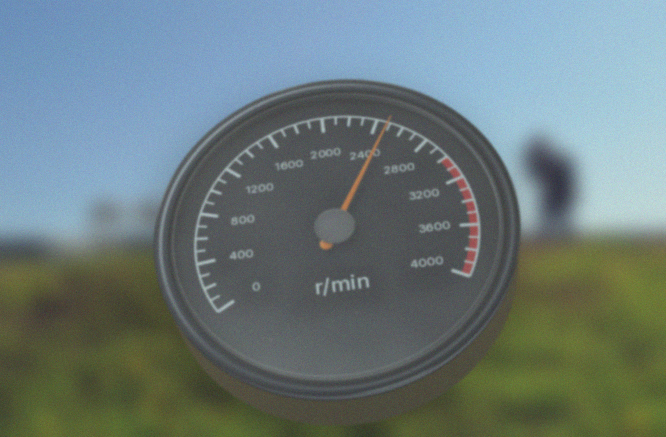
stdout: value=2500 unit=rpm
